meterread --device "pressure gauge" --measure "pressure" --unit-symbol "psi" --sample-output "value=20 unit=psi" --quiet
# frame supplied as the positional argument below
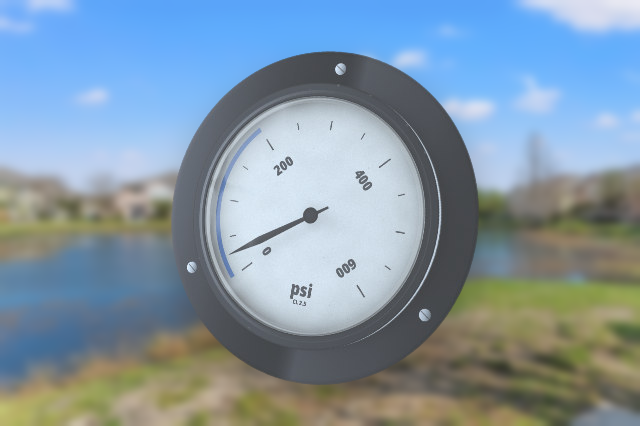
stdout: value=25 unit=psi
